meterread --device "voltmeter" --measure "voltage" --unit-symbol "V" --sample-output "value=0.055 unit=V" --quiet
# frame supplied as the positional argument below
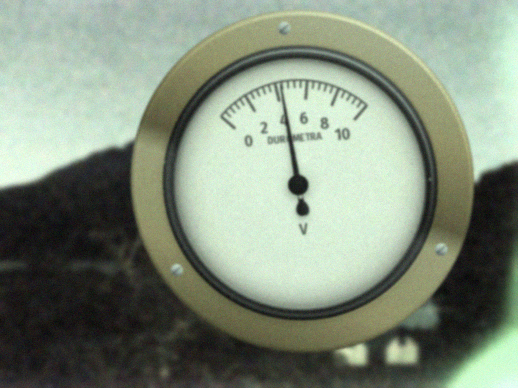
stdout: value=4.4 unit=V
